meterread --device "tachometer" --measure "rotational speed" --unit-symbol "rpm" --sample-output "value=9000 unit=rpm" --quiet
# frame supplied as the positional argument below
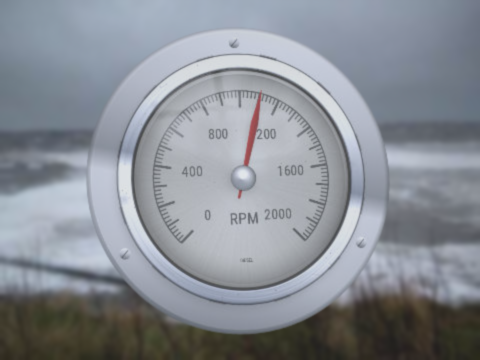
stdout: value=1100 unit=rpm
